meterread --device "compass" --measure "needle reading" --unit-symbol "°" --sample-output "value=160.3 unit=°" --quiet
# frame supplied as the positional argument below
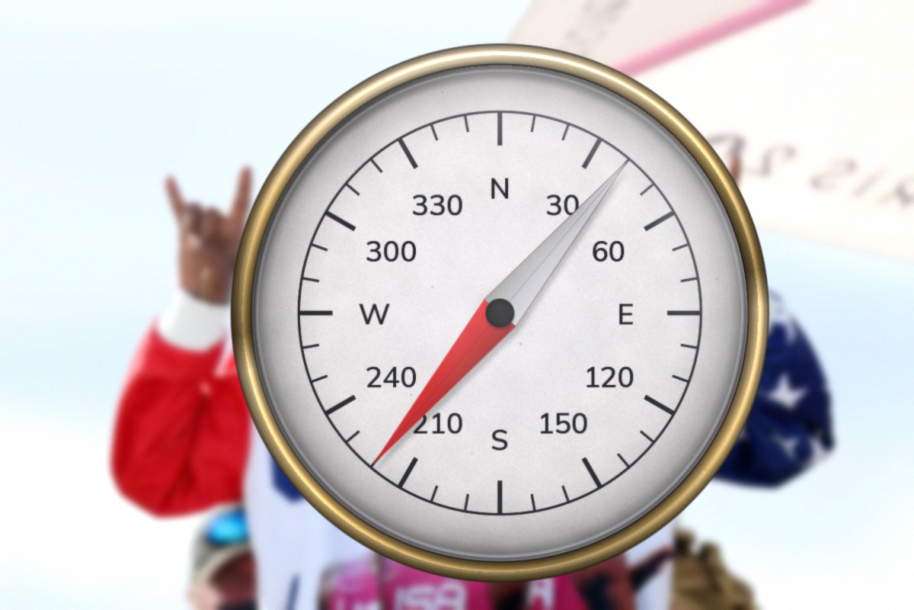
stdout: value=220 unit=°
